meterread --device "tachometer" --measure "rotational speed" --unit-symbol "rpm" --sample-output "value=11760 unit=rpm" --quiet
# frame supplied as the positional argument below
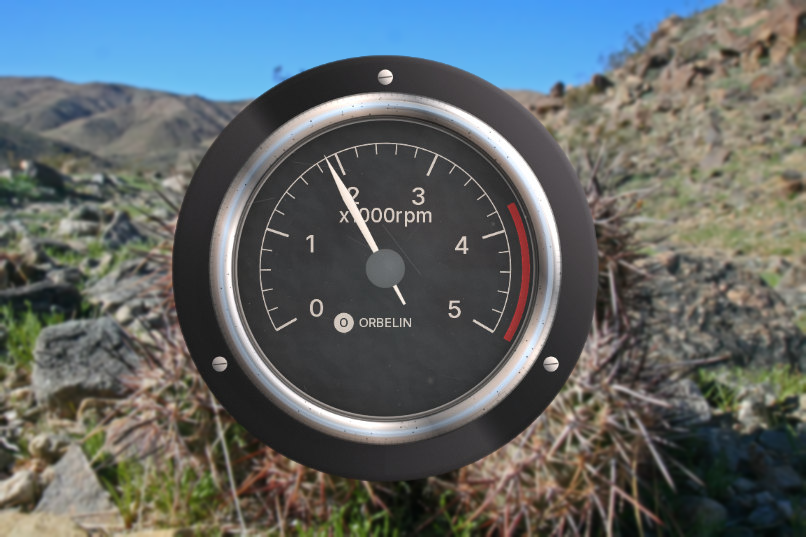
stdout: value=1900 unit=rpm
